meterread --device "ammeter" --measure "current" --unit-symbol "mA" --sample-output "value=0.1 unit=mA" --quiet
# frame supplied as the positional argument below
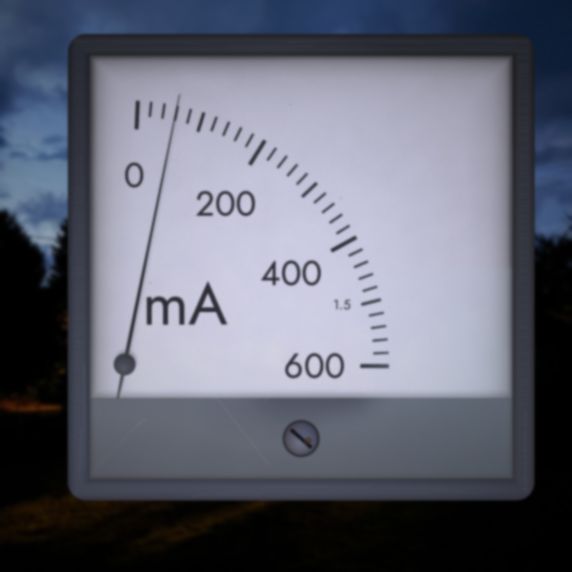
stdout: value=60 unit=mA
